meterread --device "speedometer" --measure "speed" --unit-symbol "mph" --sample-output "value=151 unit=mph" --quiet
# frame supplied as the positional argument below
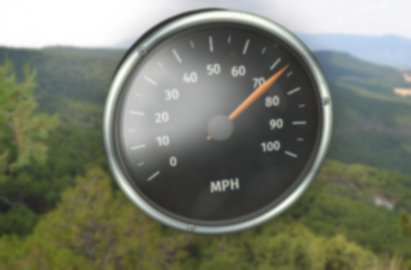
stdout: value=72.5 unit=mph
